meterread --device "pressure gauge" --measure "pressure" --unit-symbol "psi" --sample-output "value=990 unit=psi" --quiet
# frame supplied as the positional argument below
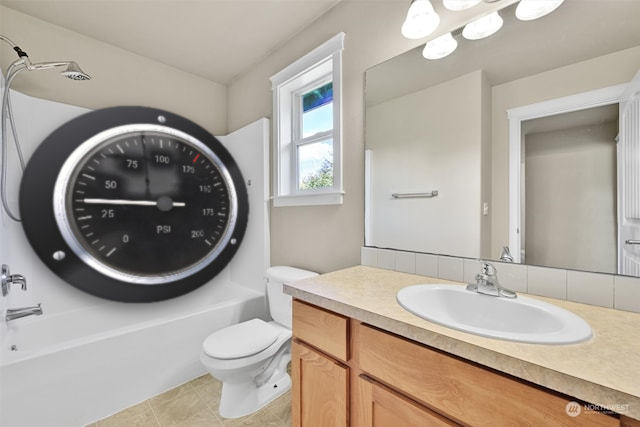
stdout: value=35 unit=psi
